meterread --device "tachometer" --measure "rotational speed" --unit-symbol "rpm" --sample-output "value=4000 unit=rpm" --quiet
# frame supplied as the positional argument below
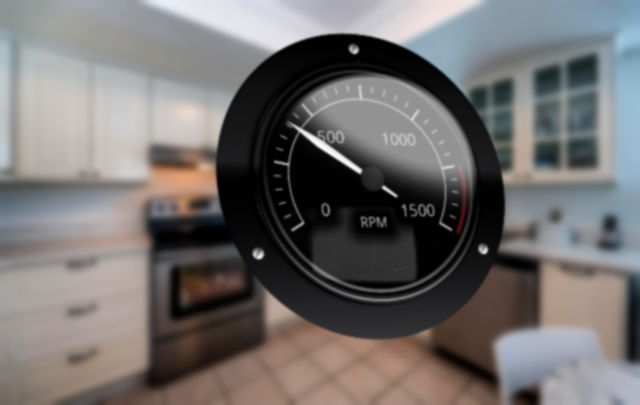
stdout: value=400 unit=rpm
